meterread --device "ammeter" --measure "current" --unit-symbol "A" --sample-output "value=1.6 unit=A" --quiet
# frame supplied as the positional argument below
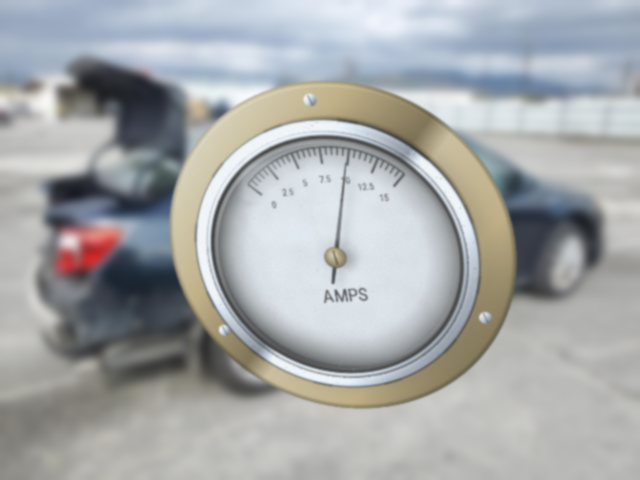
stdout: value=10 unit=A
